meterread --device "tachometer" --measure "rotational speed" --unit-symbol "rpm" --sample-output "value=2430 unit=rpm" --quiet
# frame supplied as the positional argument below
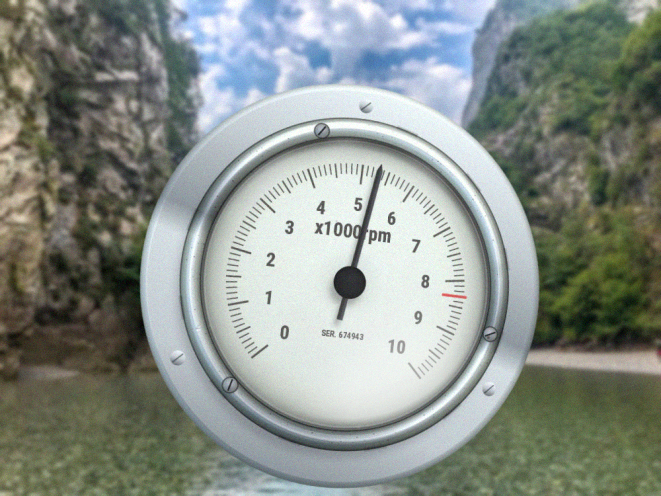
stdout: value=5300 unit=rpm
